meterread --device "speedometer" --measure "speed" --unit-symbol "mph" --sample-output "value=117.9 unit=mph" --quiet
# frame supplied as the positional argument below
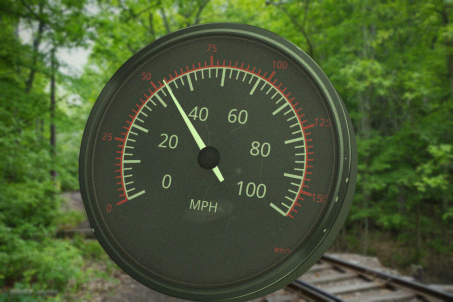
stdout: value=34 unit=mph
